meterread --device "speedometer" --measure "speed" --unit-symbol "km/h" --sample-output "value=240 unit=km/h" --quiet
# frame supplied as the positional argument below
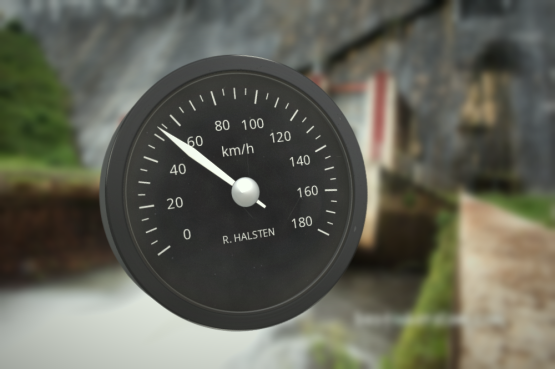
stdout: value=52.5 unit=km/h
